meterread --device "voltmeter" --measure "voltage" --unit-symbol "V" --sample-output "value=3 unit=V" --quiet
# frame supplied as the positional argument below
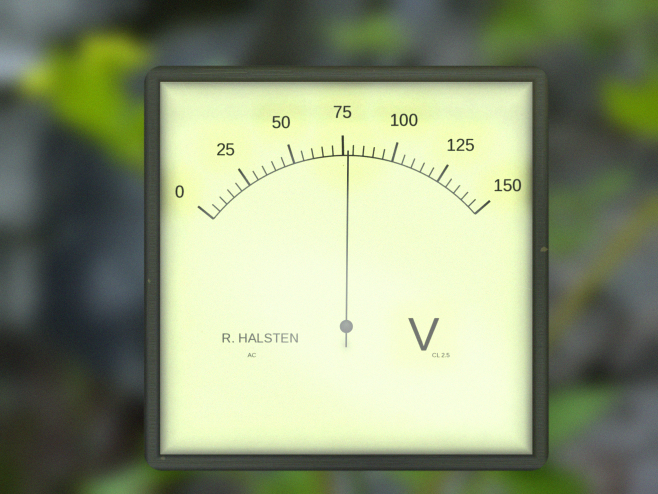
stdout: value=77.5 unit=V
